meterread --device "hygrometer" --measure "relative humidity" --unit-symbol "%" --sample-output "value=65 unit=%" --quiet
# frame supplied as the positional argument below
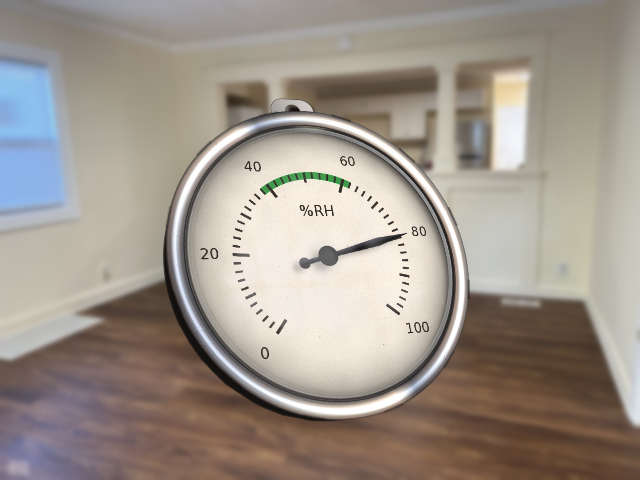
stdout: value=80 unit=%
